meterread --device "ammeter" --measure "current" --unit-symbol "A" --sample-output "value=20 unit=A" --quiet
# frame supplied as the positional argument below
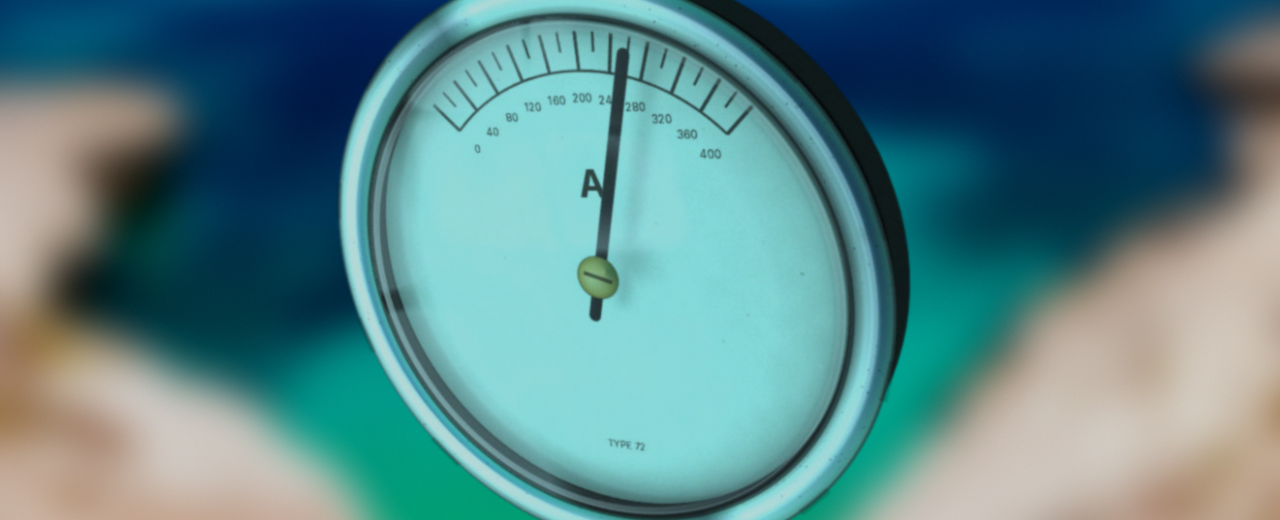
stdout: value=260 unit=A
